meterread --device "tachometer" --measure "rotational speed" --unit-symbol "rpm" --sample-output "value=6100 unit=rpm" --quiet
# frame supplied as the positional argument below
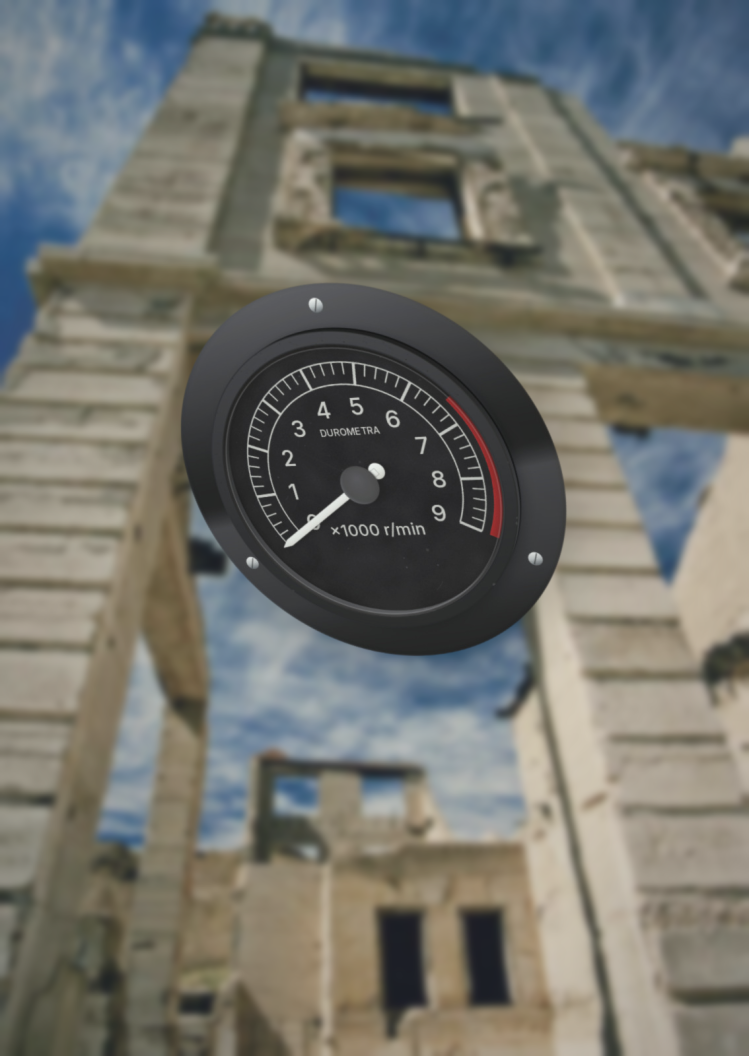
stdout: value=0 unit=rpm
